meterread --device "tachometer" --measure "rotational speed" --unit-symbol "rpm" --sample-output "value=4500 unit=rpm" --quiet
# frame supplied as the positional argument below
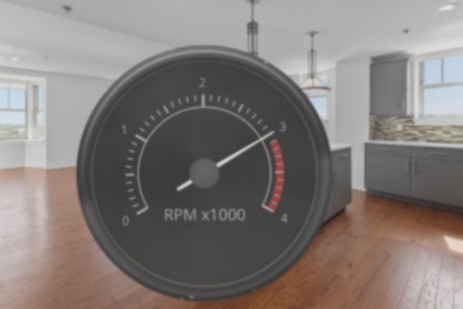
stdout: value=3000 unit=rpm
